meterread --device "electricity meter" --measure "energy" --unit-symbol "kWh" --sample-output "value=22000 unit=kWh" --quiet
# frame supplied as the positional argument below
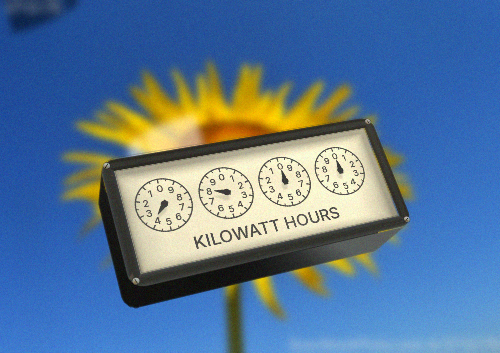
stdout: value=3800 unit=kWh
